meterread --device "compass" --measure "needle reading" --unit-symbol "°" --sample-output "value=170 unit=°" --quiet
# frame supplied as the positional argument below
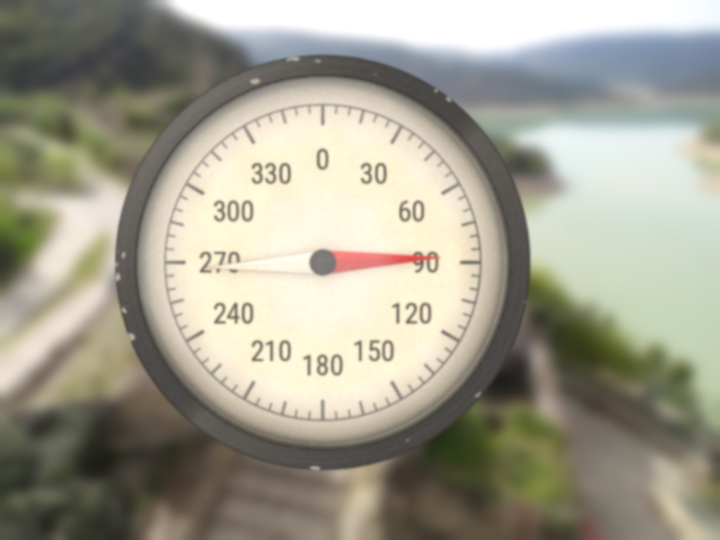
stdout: value=87.5 unit=°
